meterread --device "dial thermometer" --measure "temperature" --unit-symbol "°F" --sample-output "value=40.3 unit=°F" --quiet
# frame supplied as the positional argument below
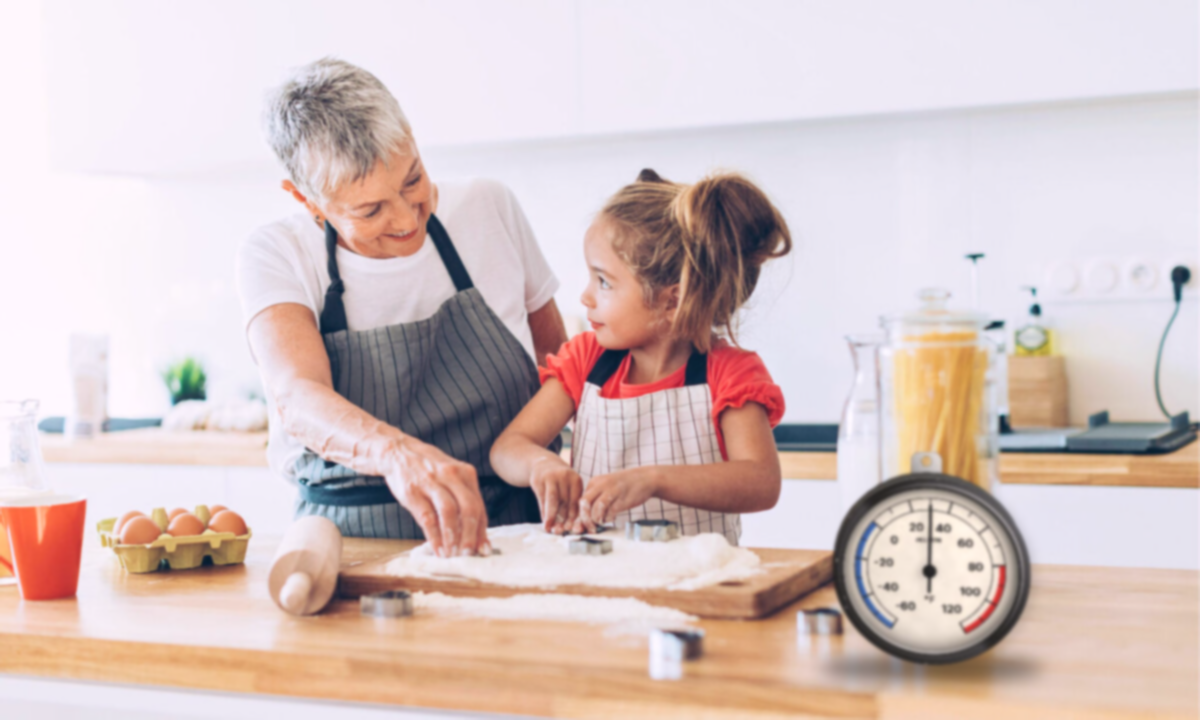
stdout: value=30 unit=°F
